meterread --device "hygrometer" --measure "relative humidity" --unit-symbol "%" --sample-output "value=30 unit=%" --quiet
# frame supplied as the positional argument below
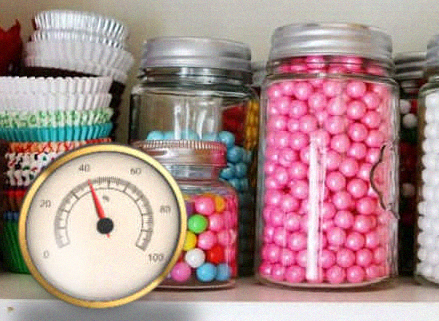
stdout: value=40 unit=%
